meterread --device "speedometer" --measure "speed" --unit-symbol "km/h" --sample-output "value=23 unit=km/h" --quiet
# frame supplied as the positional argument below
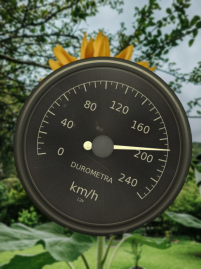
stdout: value=190 unit=km/h
